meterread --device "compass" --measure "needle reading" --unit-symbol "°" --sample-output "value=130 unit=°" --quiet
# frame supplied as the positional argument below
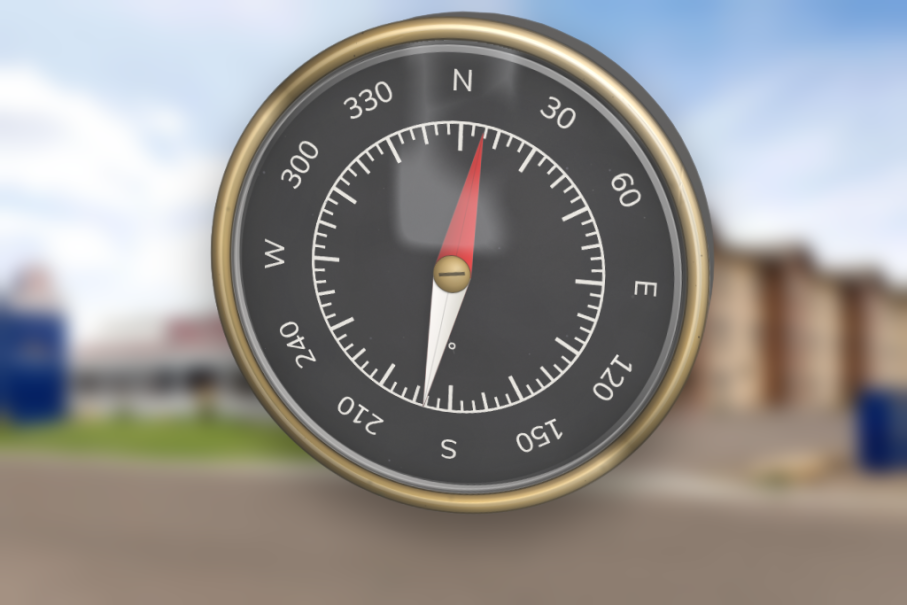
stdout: value=10 unit=°
